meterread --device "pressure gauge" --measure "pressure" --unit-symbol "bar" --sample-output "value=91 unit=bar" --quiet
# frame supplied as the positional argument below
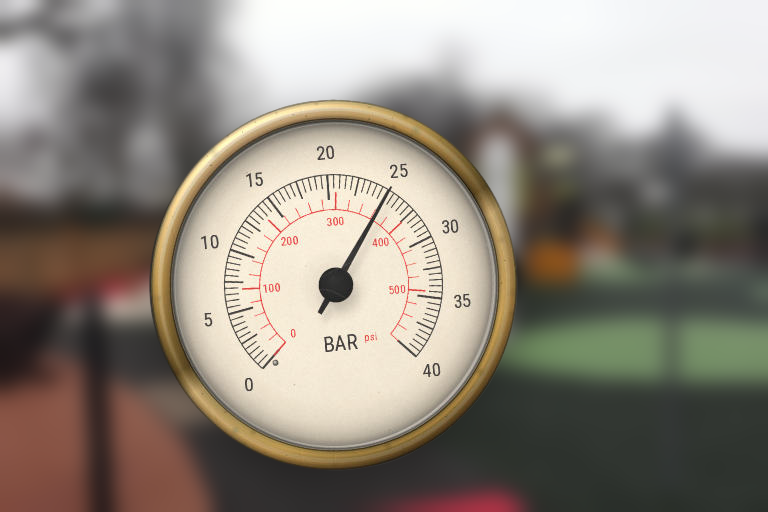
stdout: value=25 unit=bar
